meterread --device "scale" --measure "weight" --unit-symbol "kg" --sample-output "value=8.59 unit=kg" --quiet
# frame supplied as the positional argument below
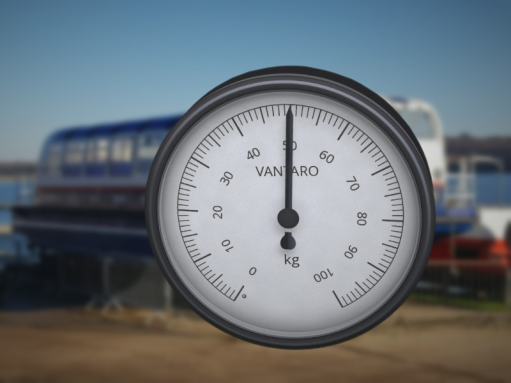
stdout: value=50 unit=kg
